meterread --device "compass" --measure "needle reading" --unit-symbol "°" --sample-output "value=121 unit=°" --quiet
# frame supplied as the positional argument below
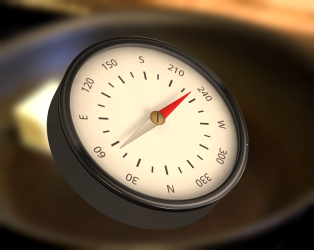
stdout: value=232.5 unit=°
